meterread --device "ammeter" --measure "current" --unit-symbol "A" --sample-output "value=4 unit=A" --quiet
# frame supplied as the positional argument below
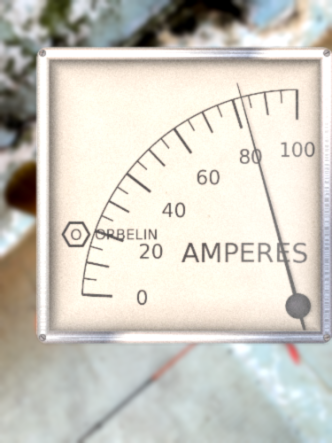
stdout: value=82.5 unit=A
